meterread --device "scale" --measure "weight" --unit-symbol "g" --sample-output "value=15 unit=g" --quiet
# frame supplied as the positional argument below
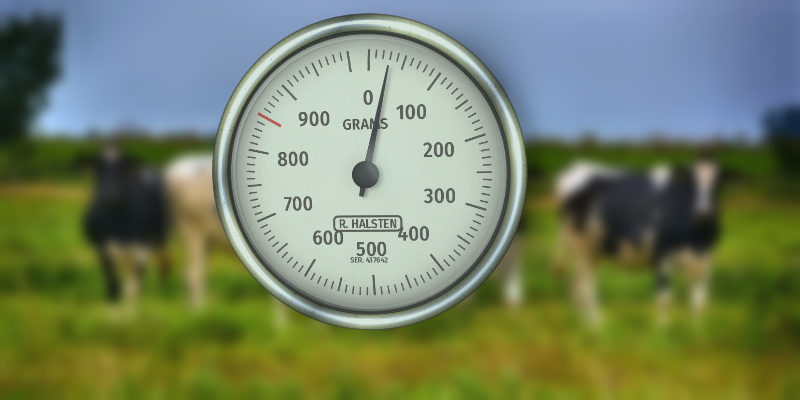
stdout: value=30 unit=g
